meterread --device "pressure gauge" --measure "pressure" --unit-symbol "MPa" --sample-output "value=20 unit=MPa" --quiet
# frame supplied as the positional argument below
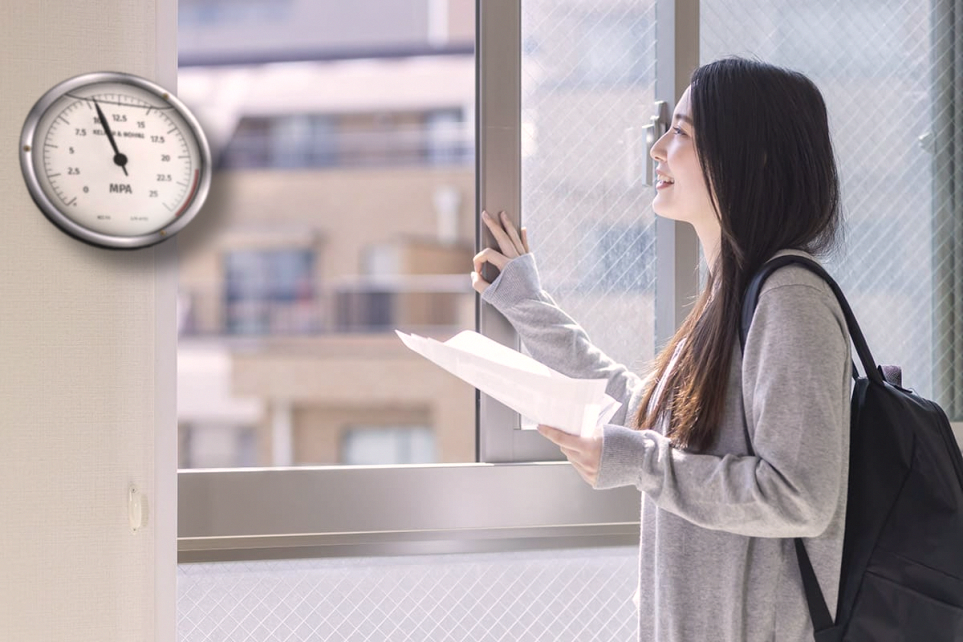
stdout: value=10.5 unit=MPa
